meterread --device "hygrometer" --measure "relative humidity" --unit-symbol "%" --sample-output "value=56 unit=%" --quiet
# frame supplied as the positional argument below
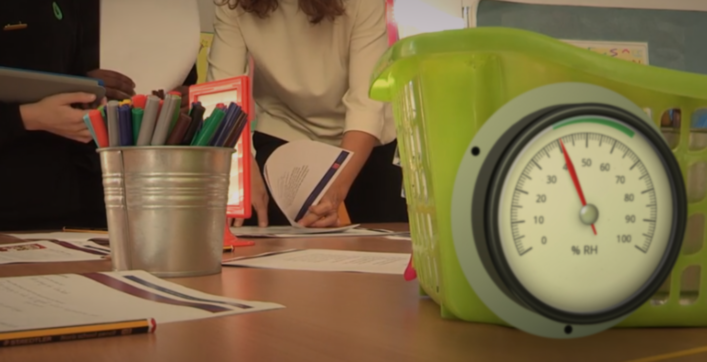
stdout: value=40 unit=%
